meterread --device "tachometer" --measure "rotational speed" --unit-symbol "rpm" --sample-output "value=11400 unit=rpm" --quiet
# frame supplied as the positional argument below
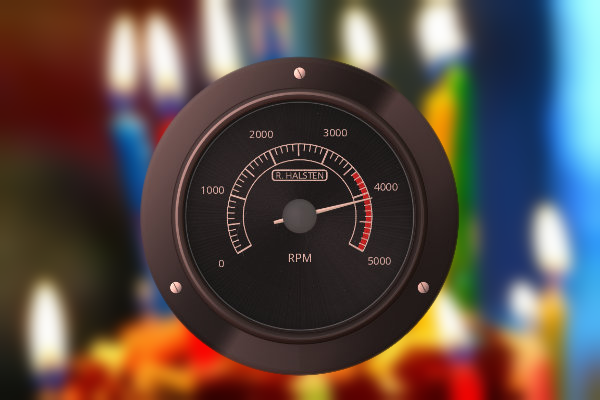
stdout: value=4100 unit=rpm
